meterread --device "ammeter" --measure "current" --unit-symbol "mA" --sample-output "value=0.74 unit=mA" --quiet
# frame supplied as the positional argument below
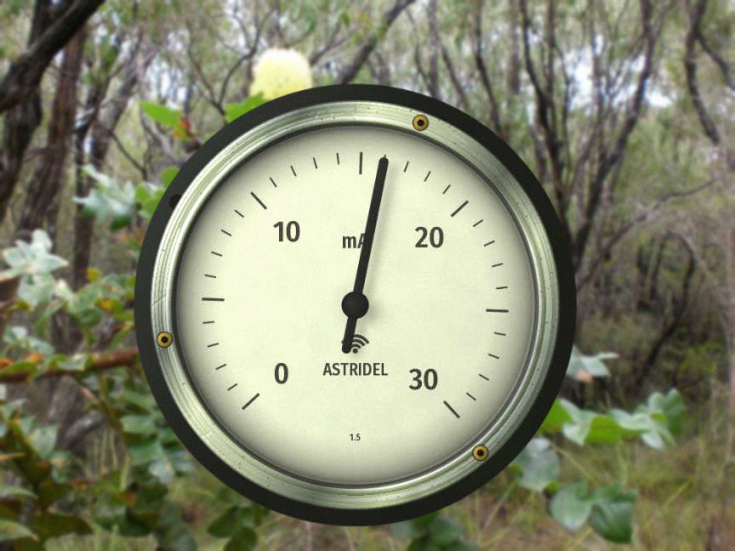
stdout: value=16 unit=mA
